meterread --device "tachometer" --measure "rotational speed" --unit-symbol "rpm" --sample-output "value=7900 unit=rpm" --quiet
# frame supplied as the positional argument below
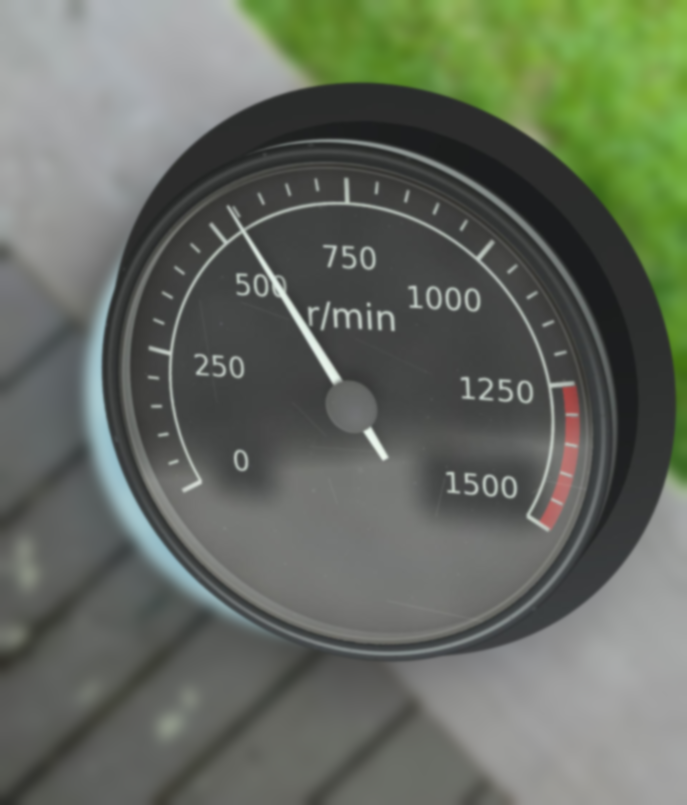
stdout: value=550 unit=rpm
